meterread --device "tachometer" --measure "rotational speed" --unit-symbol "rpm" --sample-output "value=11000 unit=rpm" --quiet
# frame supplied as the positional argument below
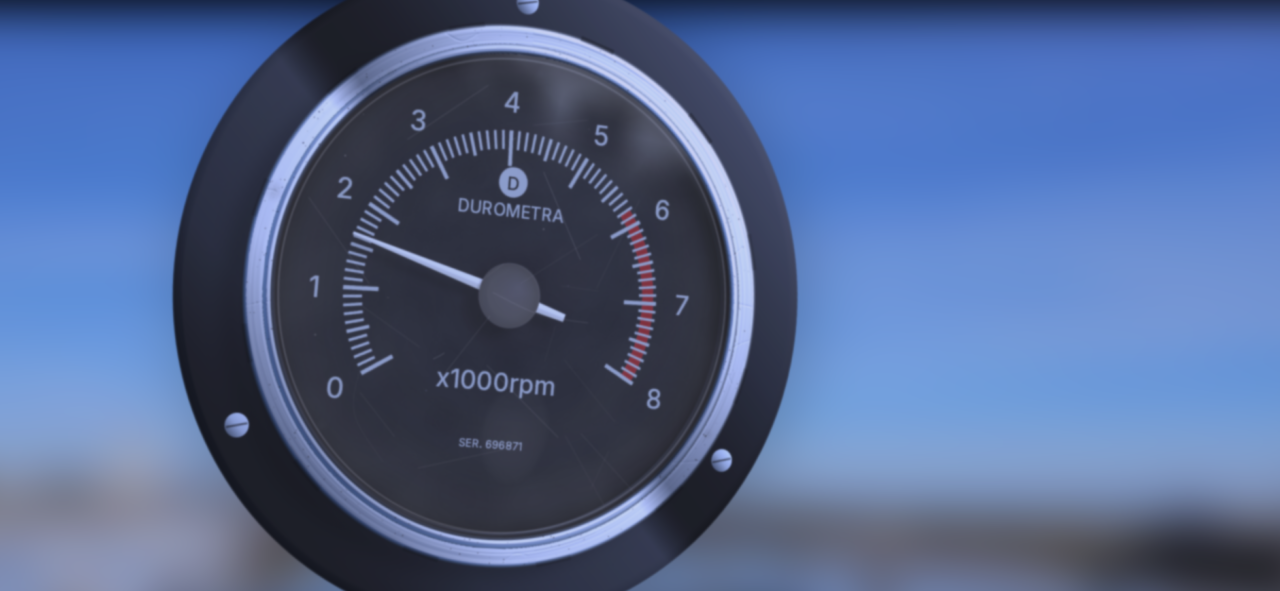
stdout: value=1600 unit=rpm
